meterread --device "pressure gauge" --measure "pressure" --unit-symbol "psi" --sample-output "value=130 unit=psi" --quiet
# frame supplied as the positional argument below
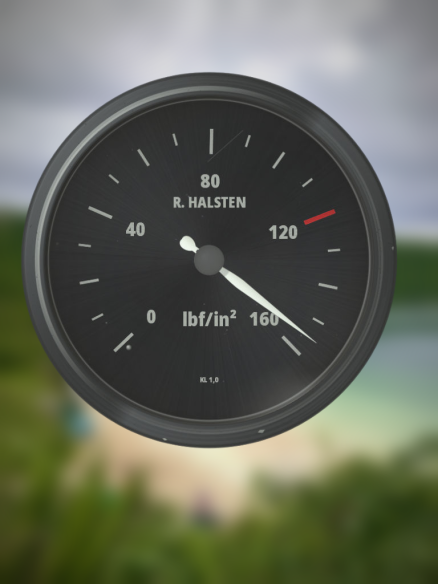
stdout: value=155 unit=psi
